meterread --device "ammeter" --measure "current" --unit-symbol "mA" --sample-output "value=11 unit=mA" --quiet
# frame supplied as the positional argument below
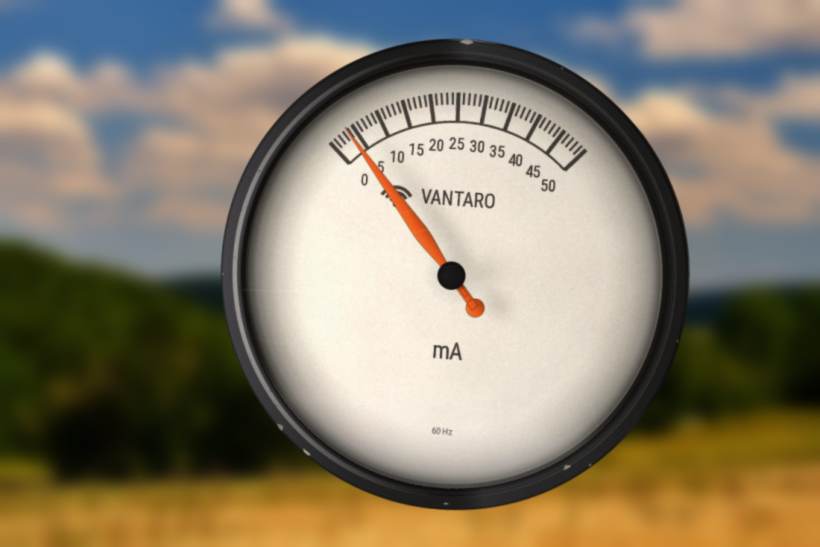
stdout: value=4 unit=mA
